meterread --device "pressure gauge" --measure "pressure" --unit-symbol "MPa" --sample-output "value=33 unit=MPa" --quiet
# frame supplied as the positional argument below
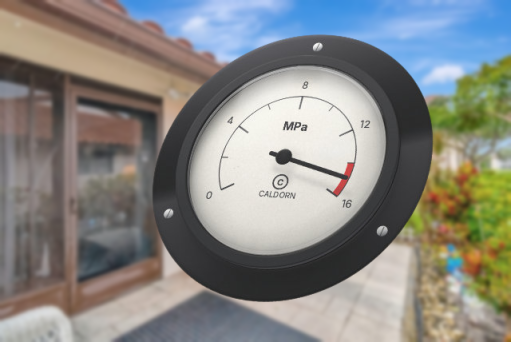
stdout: value=15 unit=MPa
